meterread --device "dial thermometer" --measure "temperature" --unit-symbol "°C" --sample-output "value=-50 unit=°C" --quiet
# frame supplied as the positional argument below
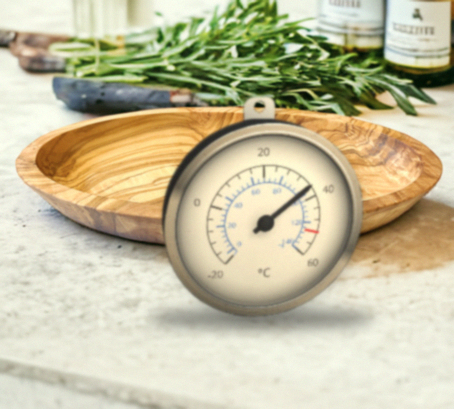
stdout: value=36 unit=°C
